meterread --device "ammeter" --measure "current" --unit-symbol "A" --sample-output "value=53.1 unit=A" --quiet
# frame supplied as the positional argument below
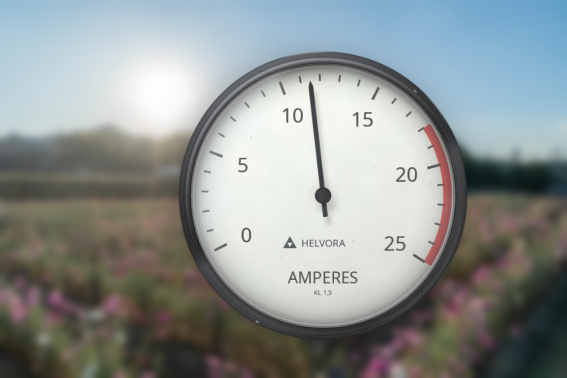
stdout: value=11.5 unit=A
